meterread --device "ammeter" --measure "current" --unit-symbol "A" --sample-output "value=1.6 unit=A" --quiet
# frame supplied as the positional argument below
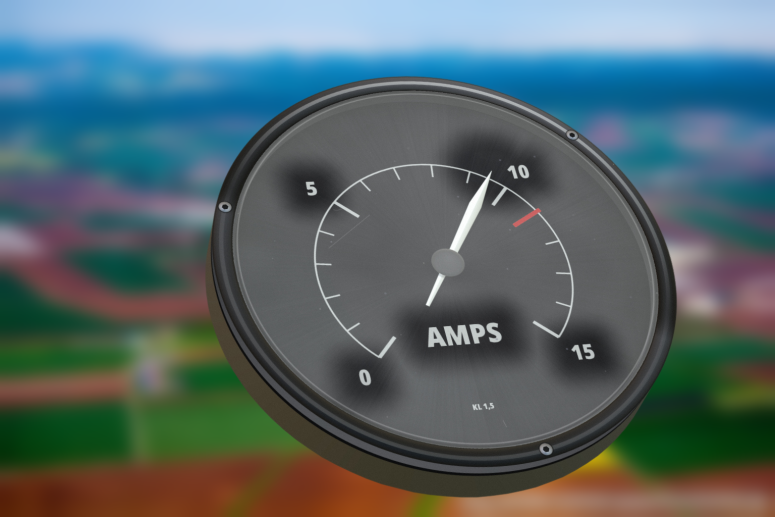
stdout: value=9.5 unit=A
